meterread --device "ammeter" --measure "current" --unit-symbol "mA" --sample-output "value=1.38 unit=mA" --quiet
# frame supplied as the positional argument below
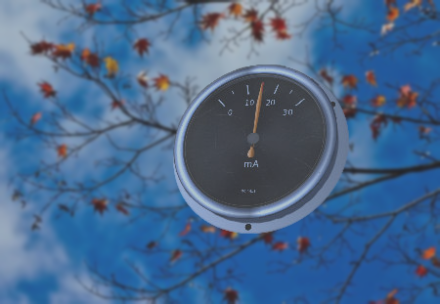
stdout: value=15 unit=mA
